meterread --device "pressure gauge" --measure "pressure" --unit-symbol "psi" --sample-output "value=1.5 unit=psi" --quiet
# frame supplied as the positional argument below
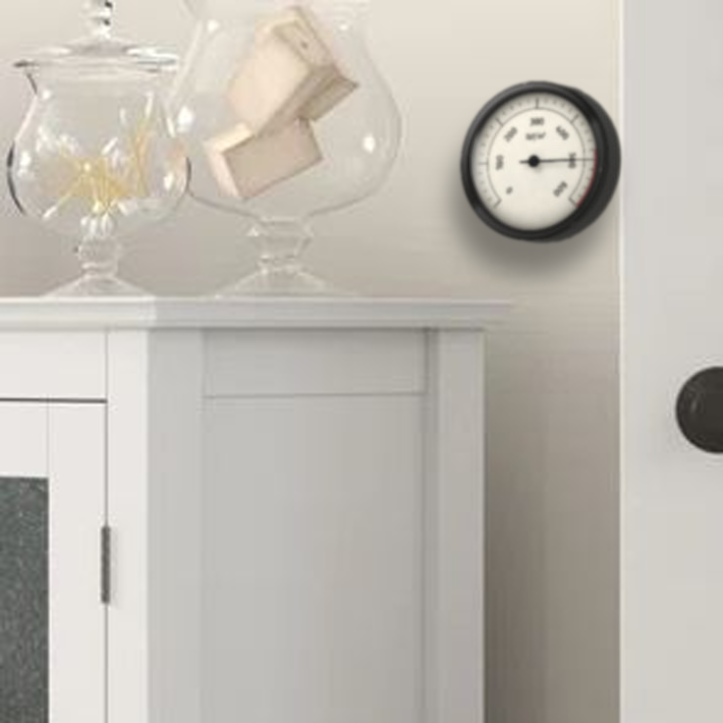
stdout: value=500 unit=psi
